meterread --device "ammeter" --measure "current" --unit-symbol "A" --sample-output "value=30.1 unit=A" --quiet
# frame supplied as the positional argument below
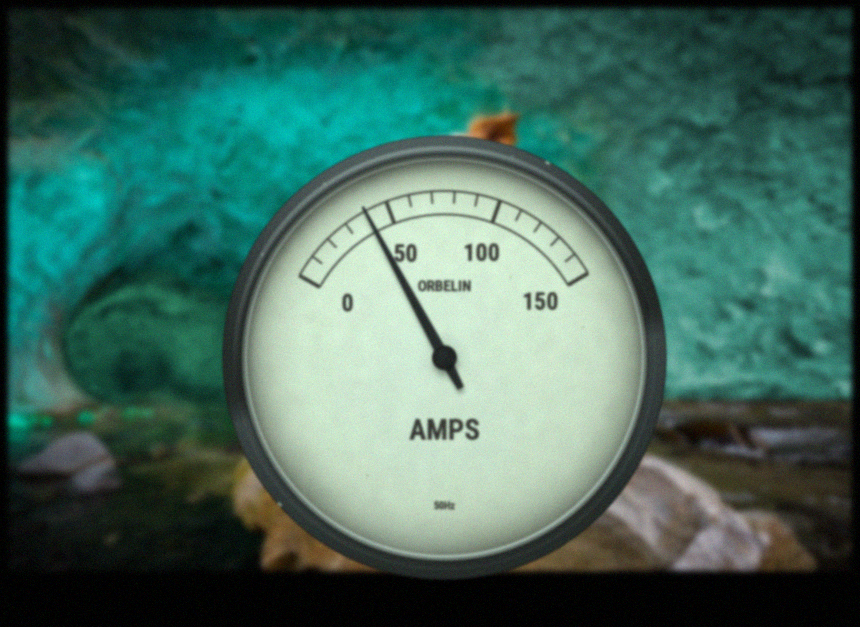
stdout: value=40 unit=A
